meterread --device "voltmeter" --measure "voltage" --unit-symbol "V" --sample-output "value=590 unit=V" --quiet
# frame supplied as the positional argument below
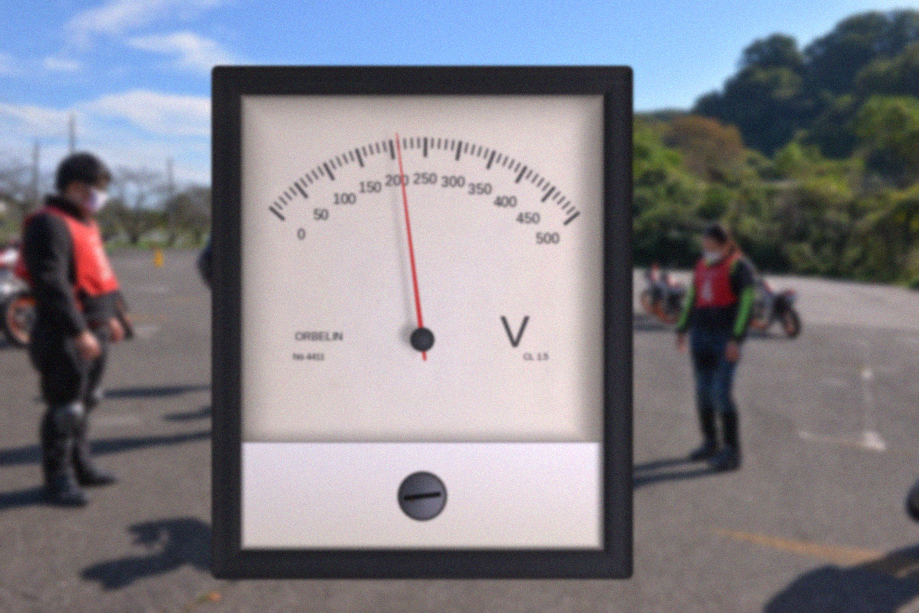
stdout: value=210 unit=V
